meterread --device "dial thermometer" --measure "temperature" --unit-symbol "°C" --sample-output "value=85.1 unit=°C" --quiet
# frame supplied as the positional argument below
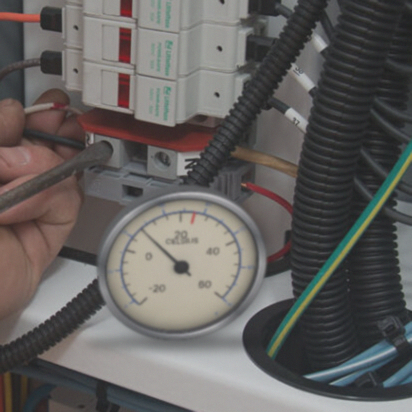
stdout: value=8 unit=°C
